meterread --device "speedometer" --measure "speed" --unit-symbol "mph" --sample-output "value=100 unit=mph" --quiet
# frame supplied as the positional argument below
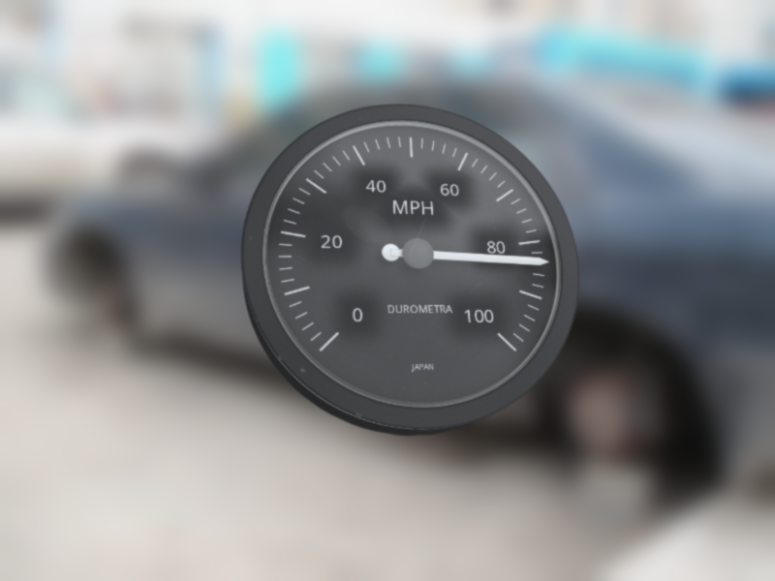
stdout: value=84 unit=mph
